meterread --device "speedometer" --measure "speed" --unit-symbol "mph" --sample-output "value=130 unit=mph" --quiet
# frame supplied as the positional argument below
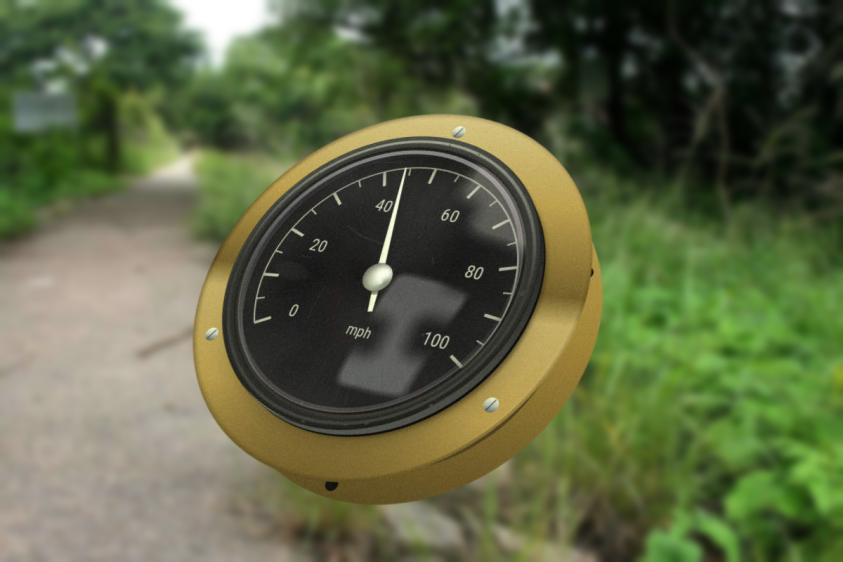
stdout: value=45 unit=mph
